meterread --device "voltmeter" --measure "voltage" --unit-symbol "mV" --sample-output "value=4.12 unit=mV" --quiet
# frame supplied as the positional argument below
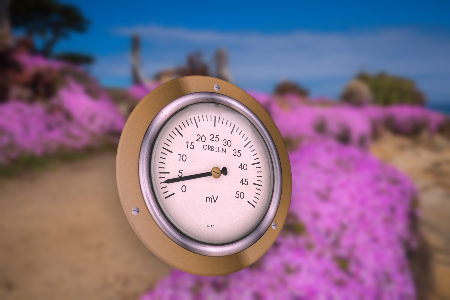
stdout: value=3 unit=mV
